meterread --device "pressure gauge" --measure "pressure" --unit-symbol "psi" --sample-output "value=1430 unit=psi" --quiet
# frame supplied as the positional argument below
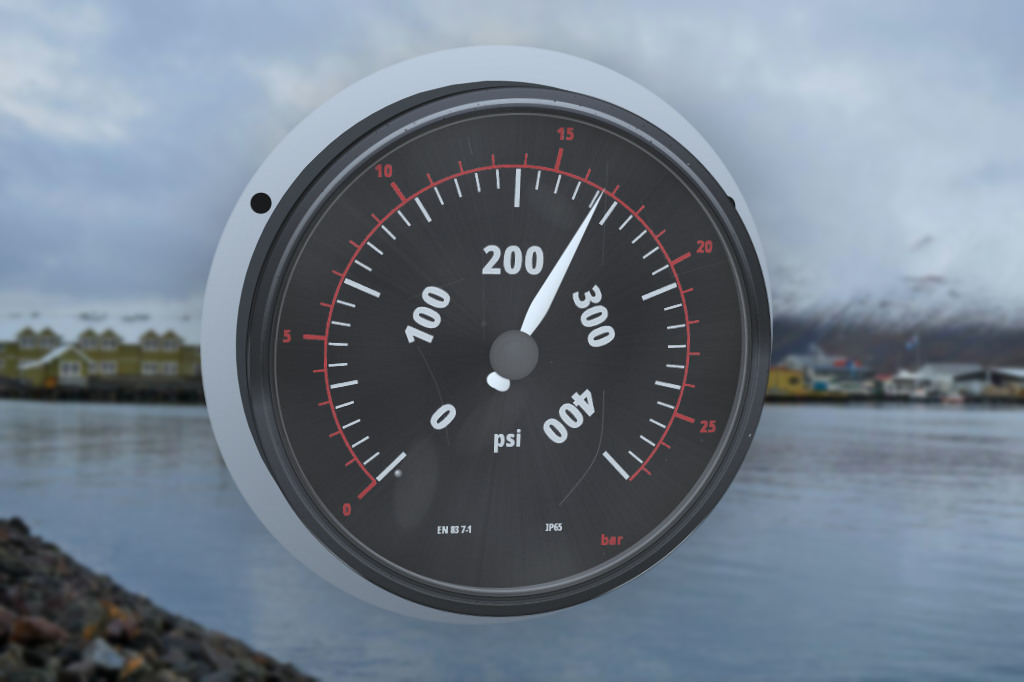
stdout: value=240 unit=psi
